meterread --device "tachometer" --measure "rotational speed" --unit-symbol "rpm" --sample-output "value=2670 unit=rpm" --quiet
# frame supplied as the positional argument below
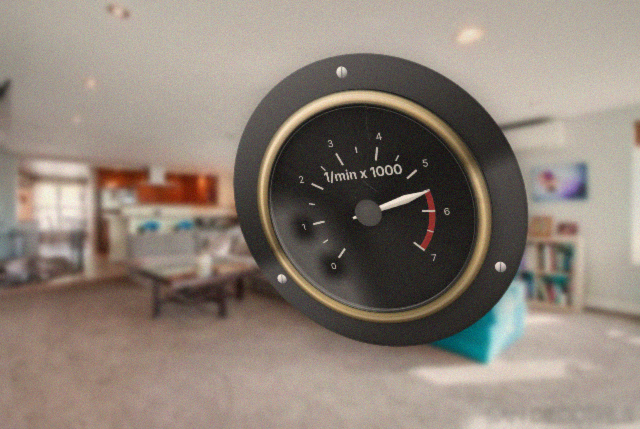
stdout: value=5500 unit=rpm
